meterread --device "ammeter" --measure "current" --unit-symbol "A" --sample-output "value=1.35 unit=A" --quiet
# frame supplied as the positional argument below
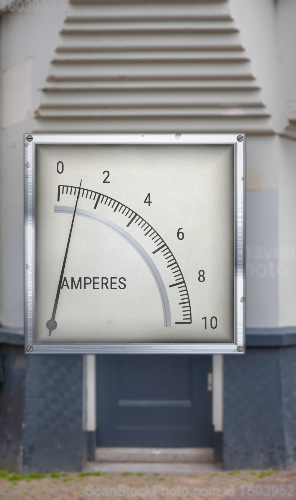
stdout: value=1 unit=A
